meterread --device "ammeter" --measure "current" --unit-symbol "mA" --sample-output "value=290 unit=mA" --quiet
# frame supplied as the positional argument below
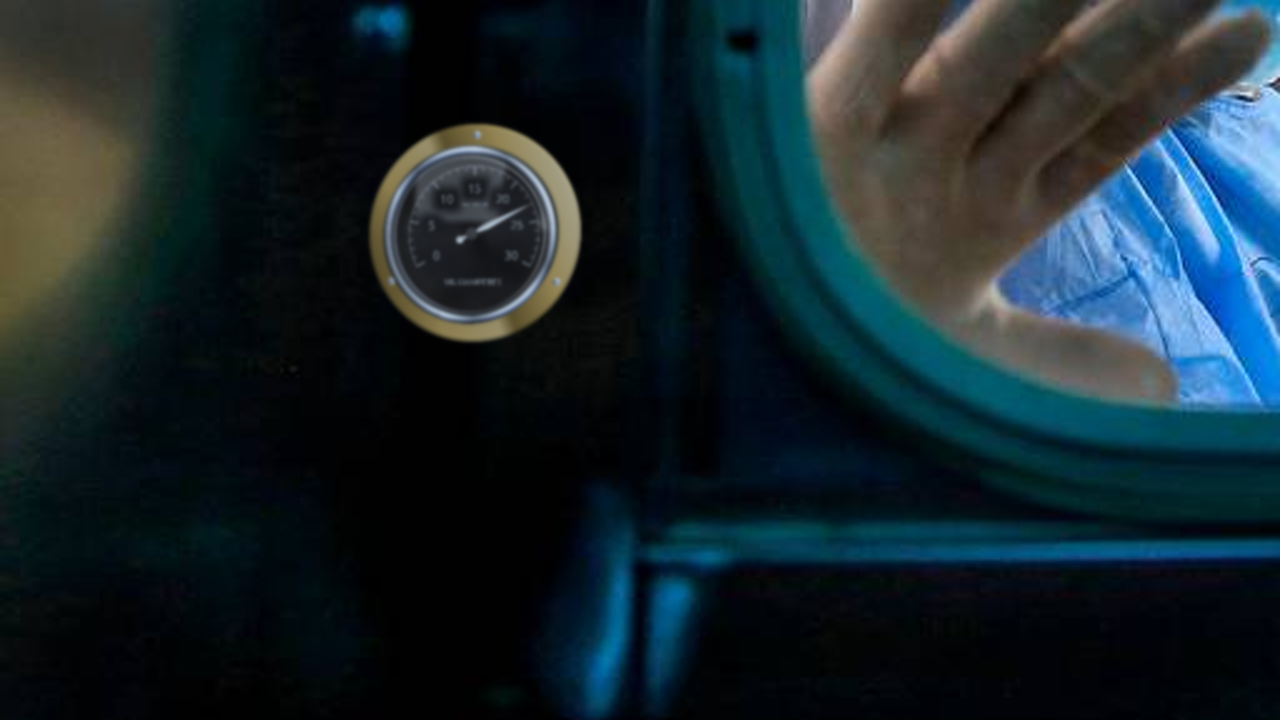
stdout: value=23 unit=mA
